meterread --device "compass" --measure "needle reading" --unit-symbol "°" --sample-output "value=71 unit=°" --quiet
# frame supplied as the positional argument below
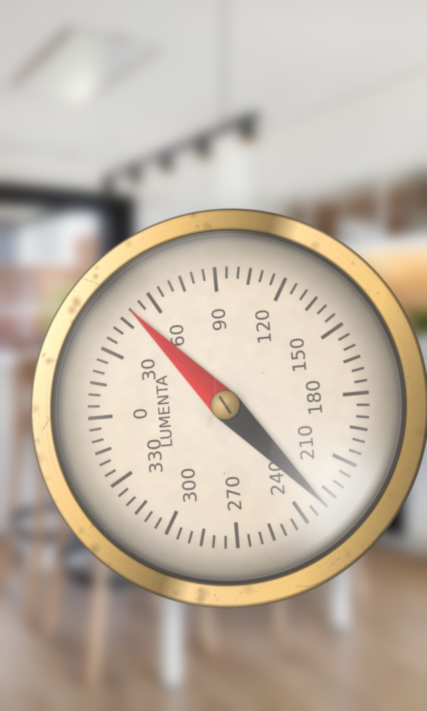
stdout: value=50 unit=°
